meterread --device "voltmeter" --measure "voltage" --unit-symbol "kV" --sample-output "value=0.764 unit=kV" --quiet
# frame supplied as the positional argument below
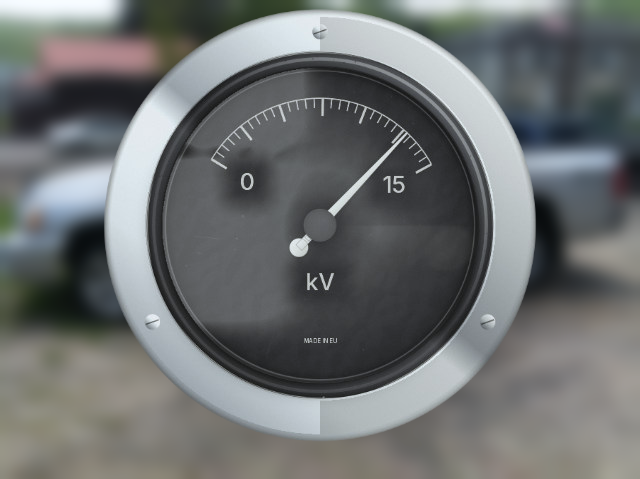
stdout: value=12.75 unit=kV
